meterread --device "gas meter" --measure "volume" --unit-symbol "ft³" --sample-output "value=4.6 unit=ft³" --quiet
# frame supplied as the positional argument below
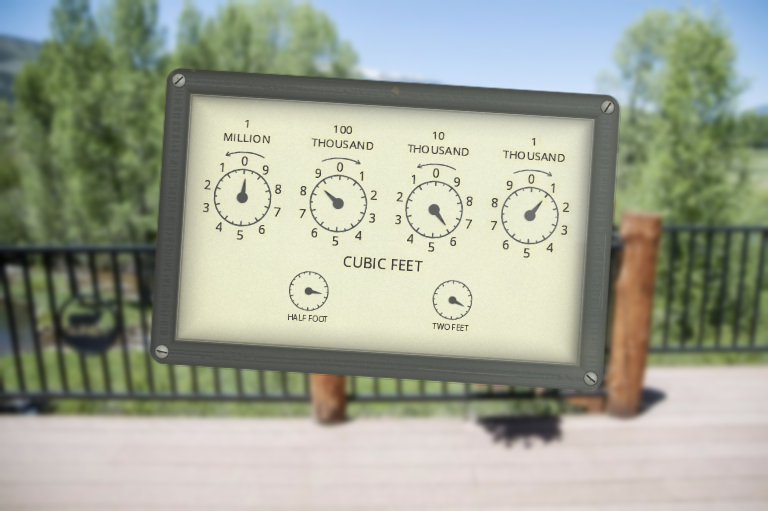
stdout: value=986100 unit=ft³
